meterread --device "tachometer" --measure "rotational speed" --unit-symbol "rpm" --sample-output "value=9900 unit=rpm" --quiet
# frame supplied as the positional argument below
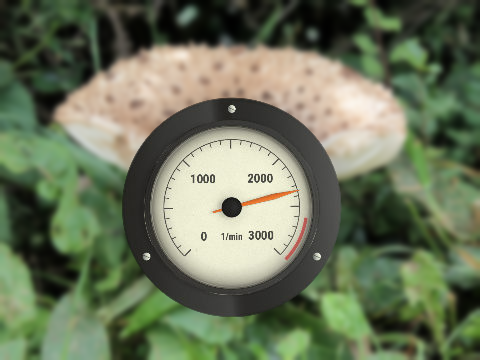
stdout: value=2350 unit=rpm
